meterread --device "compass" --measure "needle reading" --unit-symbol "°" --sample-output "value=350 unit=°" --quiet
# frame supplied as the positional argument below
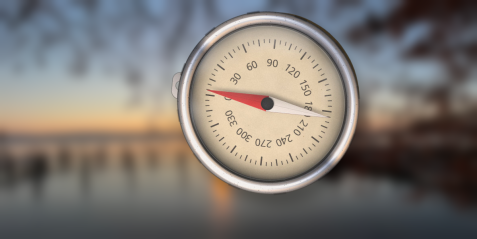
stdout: value=5 unit=°
